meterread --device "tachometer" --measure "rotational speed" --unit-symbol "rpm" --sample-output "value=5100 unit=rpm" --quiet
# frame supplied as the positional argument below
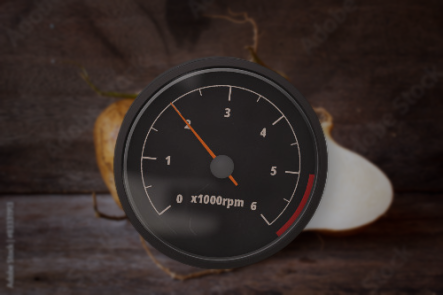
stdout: value=2000 unit=rpm
